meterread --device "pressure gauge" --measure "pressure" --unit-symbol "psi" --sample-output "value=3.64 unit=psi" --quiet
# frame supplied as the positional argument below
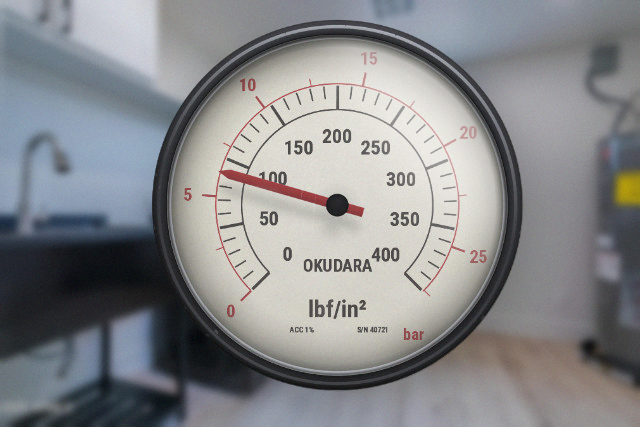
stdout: value=90 unit=psi
